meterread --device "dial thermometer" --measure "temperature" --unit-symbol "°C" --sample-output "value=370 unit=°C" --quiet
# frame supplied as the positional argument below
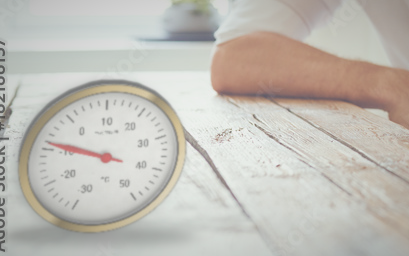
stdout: value=-8 unit=°C
